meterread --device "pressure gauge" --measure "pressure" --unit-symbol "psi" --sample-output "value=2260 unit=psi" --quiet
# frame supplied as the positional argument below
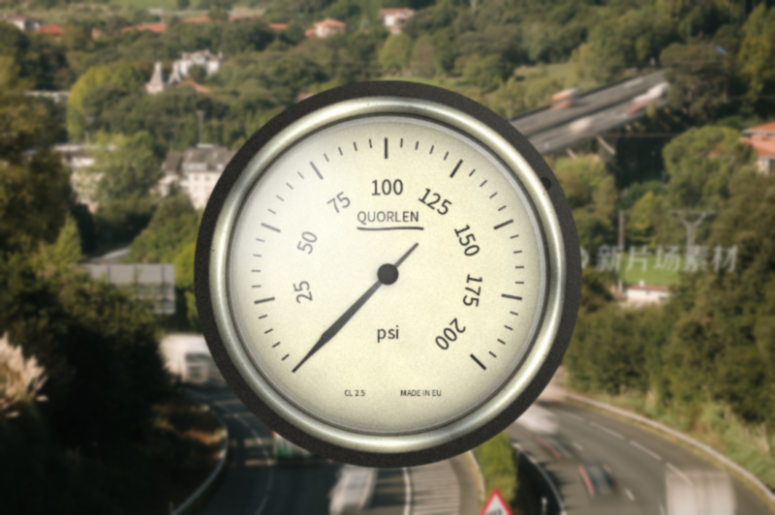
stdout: value=0 unit=psi
